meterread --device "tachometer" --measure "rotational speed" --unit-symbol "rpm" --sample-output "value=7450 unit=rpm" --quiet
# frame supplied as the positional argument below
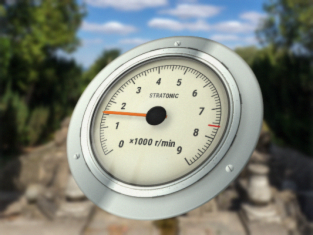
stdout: value=1500 unit=rpm
